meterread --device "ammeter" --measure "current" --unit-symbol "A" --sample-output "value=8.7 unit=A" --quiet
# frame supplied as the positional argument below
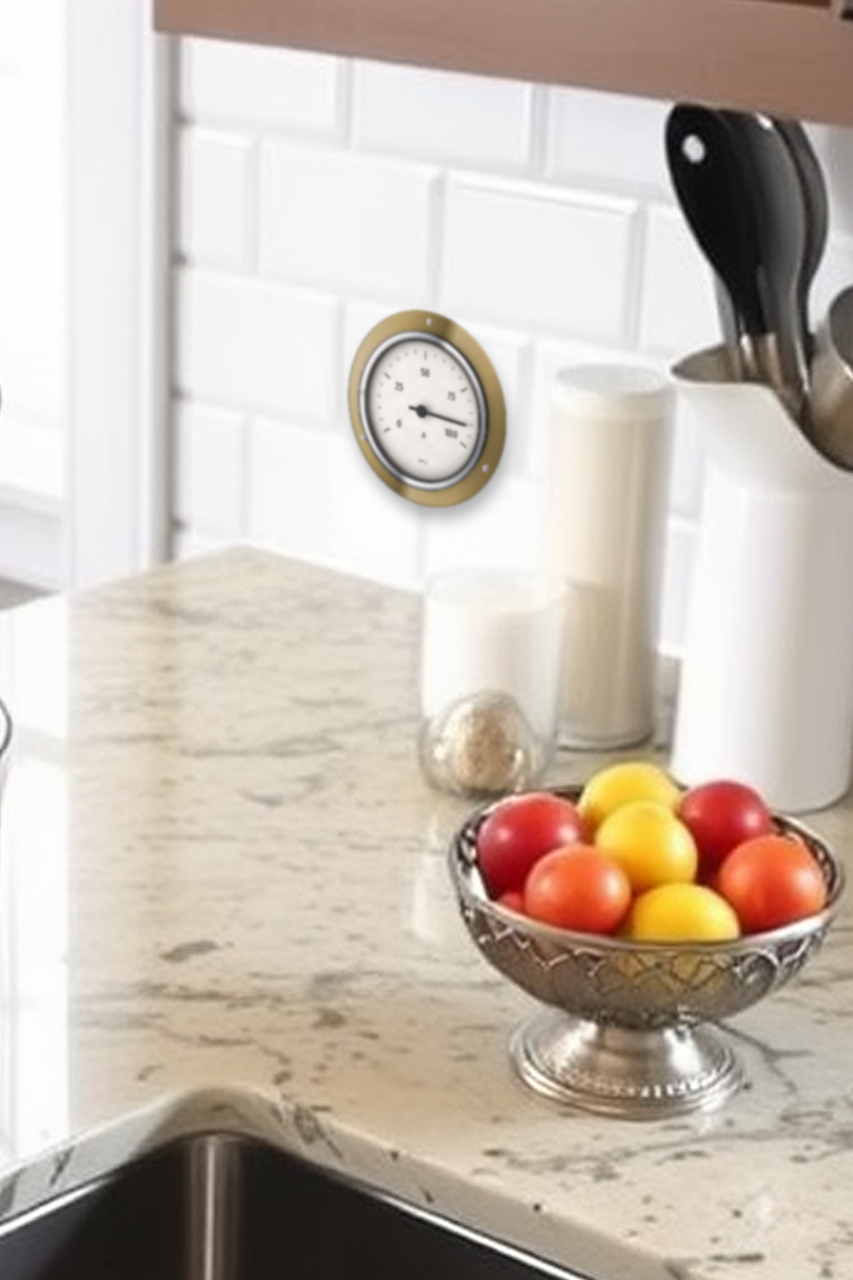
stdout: value=90 unit=A
